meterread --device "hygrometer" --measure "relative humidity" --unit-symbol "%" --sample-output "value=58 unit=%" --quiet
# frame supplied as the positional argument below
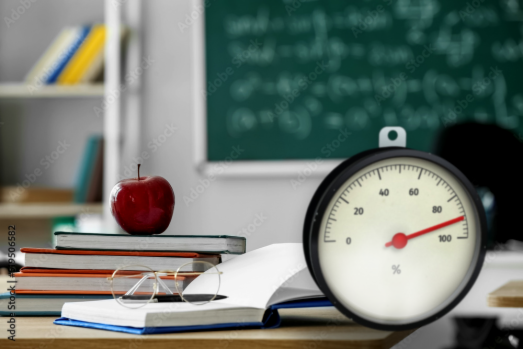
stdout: value=90 unit=%
